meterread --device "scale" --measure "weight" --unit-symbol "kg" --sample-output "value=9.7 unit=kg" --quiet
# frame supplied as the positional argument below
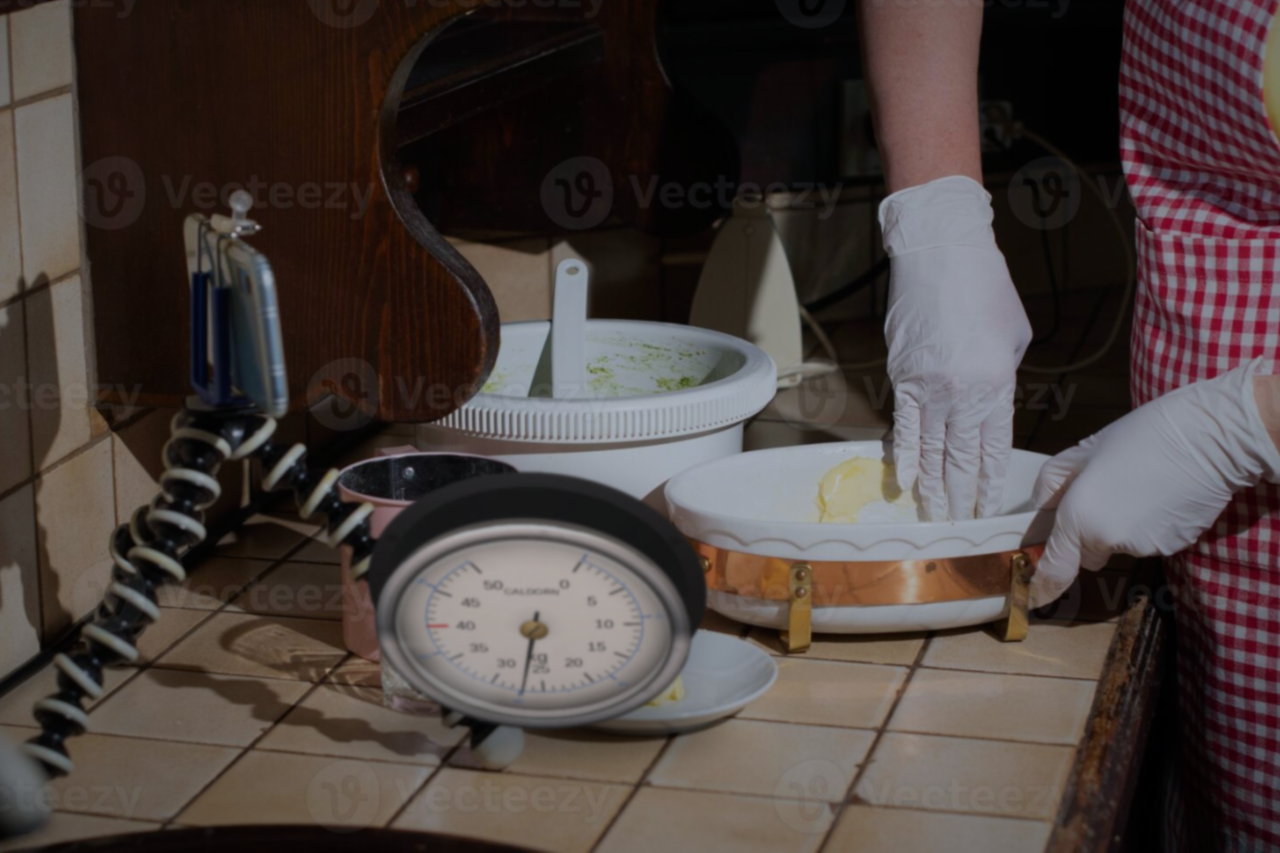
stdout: value=27 unit=kg
